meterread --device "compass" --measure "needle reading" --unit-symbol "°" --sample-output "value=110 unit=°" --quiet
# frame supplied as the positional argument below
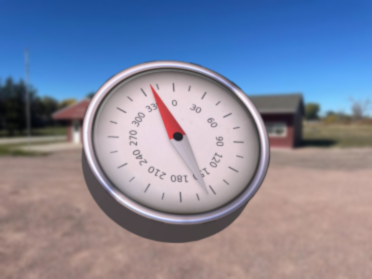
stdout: value=337.5 unit=°
